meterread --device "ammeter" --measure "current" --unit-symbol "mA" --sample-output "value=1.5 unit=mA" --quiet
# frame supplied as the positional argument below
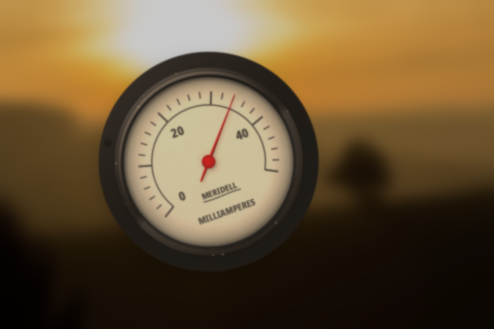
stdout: value=34 unit=mA
